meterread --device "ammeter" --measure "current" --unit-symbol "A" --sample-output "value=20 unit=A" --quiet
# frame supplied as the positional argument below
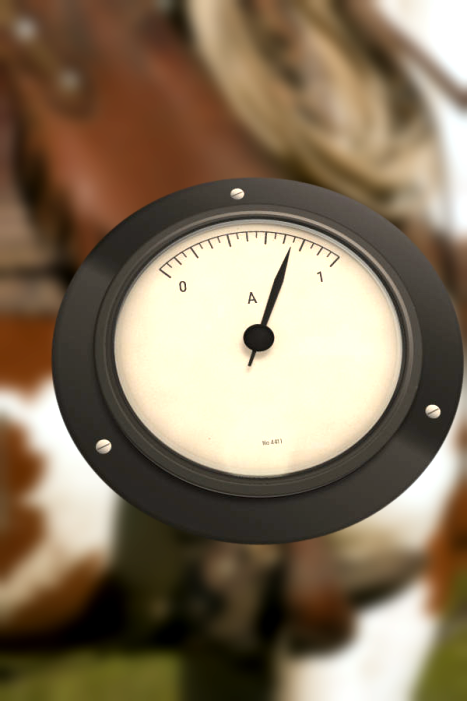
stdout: value=0.75 unit=A
